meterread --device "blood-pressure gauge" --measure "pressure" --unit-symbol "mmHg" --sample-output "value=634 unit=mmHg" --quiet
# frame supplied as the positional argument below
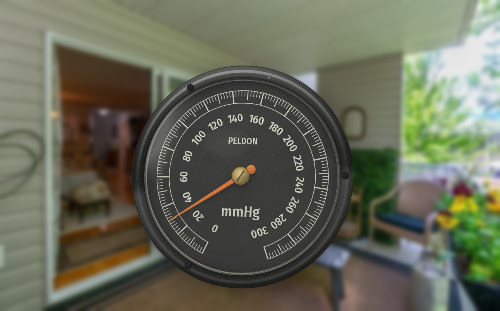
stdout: value=30 unit=mmHg
